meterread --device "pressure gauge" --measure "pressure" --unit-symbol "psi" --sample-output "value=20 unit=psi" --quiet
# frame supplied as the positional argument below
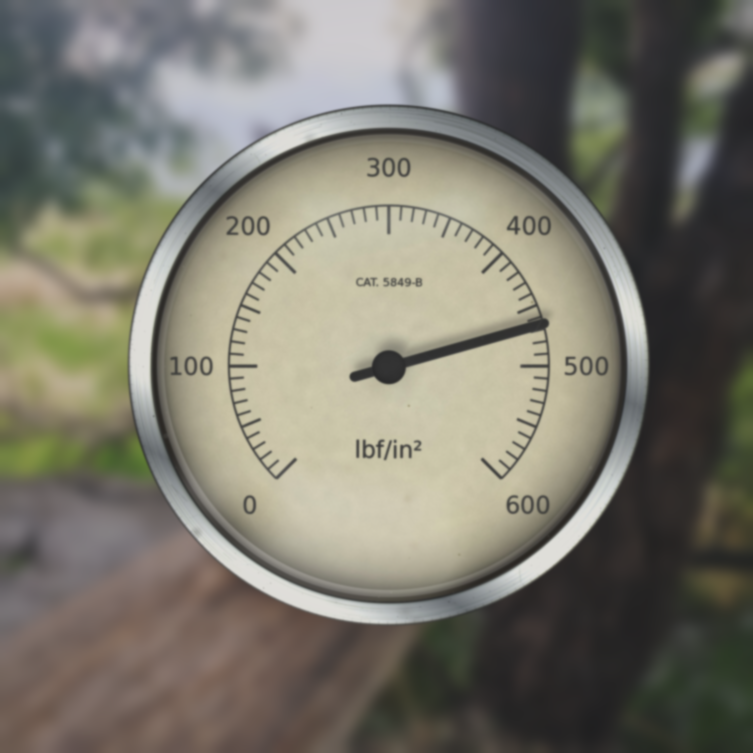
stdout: value=465 unit=psi
